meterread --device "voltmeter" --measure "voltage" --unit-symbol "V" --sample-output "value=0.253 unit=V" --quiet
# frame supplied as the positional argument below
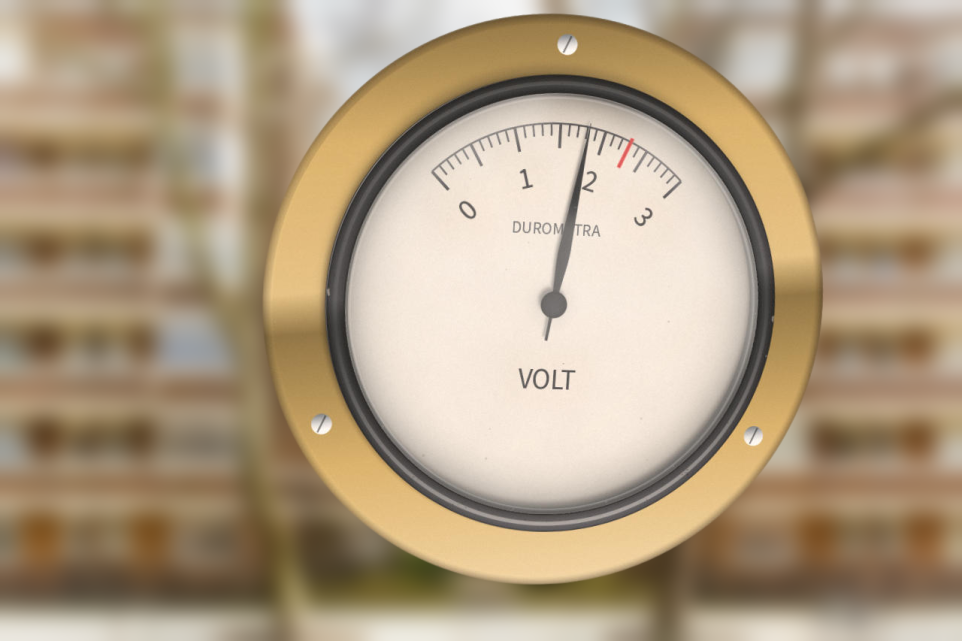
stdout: value=1.8 unit=V
